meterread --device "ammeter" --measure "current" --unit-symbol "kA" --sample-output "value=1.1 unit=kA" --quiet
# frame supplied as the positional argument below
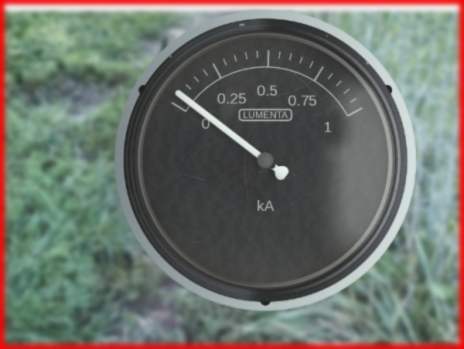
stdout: value=0.05 unit=kA
